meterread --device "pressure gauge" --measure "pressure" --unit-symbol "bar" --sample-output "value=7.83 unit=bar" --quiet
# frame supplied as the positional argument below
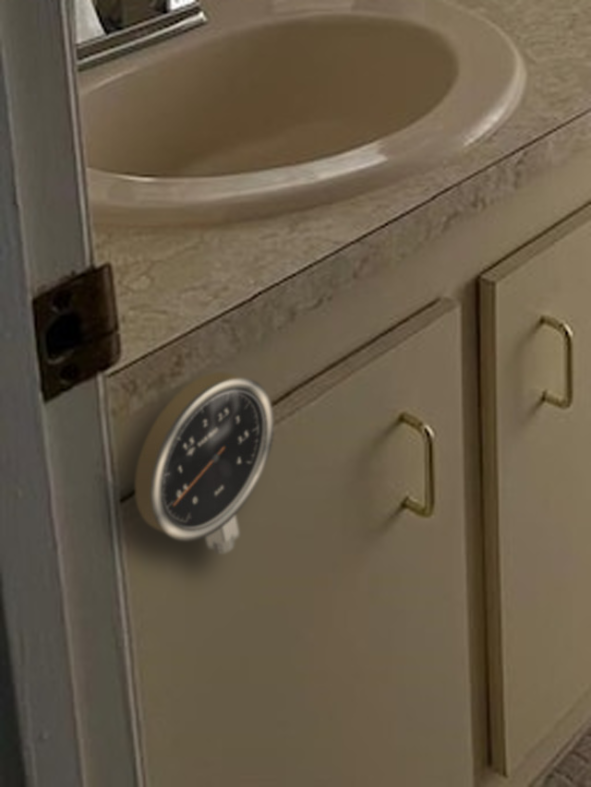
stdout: value=0.5 unit=bar
